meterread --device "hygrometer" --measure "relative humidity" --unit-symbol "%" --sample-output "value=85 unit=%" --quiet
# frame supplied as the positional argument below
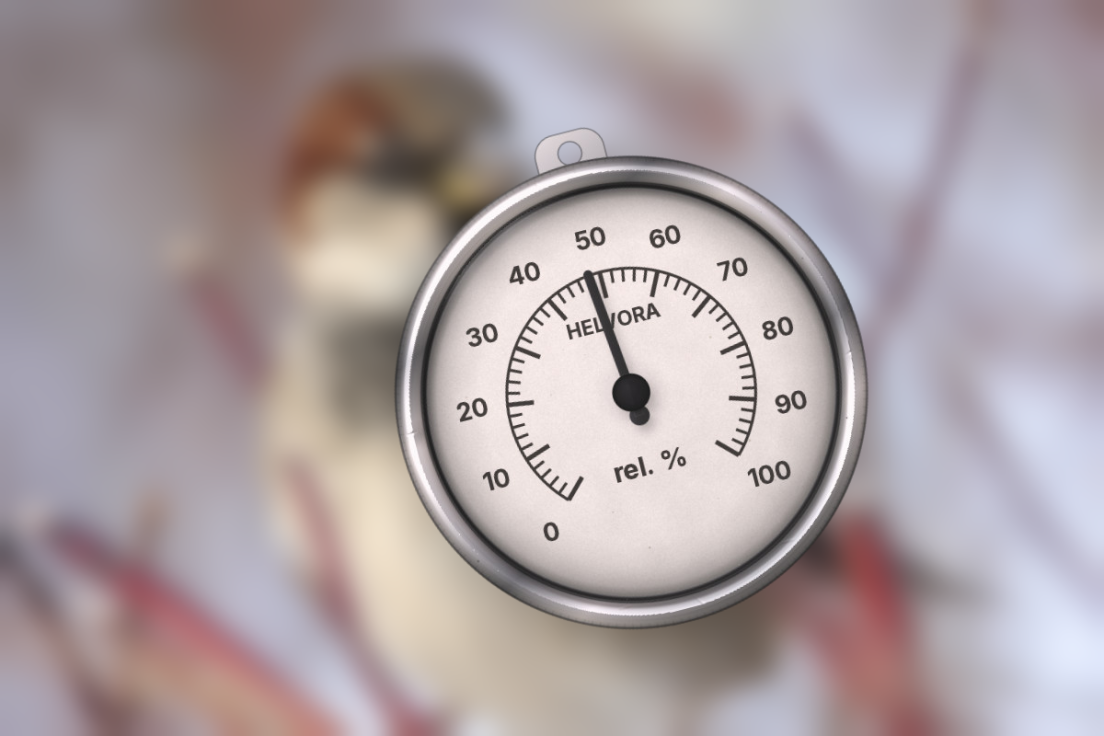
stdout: value=48 unit=%
